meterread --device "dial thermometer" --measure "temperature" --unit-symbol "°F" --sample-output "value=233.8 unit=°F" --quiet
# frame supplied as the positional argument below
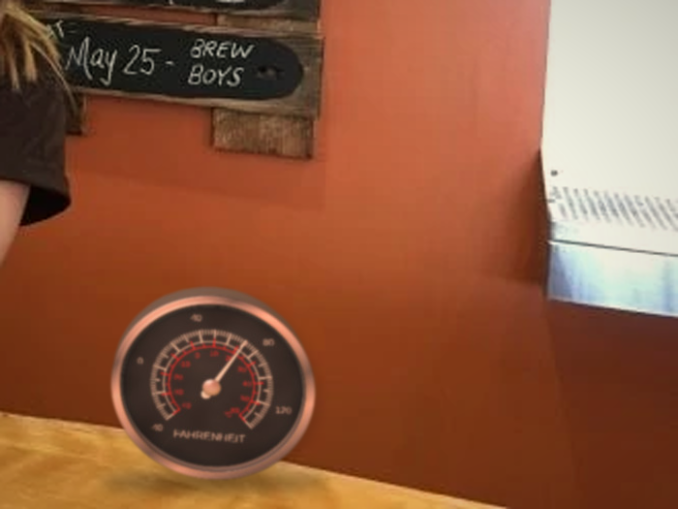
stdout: value=70 unit=°F
